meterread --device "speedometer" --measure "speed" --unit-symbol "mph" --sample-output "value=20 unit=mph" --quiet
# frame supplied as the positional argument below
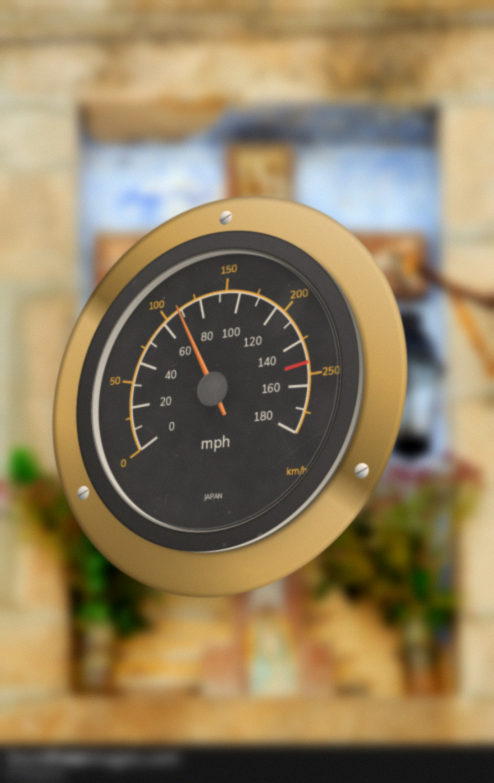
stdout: value=70 unit=mph
